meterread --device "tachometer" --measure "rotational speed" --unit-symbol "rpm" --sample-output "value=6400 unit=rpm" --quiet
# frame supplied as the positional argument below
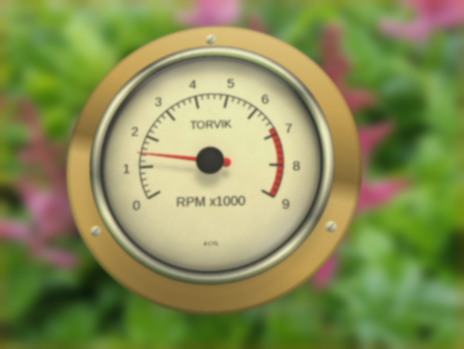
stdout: value=1400 unit=rpm
